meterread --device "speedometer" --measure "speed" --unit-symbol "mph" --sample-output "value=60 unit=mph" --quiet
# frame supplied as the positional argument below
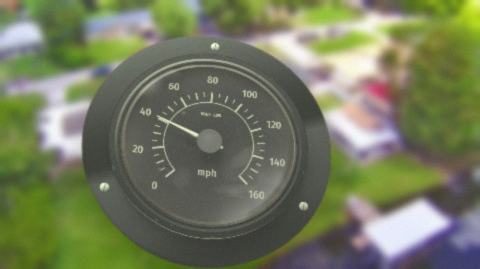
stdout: value=40 unit=mph
